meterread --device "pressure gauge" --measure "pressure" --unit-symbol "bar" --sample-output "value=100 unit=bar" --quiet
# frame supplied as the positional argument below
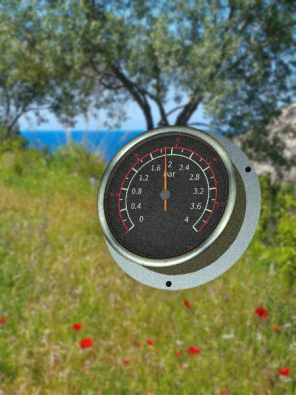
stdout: value=1.9 unit=bar
